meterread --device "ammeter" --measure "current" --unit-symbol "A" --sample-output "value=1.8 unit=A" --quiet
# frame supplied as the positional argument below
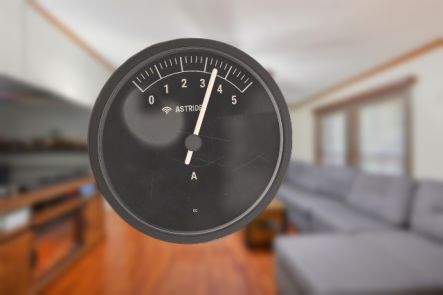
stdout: value=3.4 unit=A
